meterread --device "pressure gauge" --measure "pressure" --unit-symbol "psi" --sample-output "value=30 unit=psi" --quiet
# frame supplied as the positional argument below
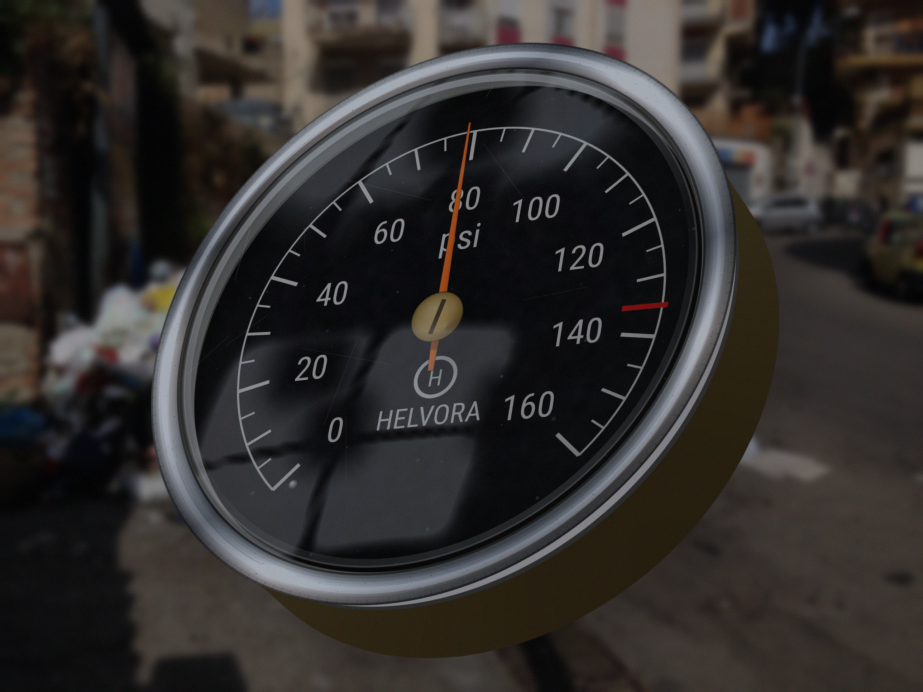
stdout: value=80 unit=psi
